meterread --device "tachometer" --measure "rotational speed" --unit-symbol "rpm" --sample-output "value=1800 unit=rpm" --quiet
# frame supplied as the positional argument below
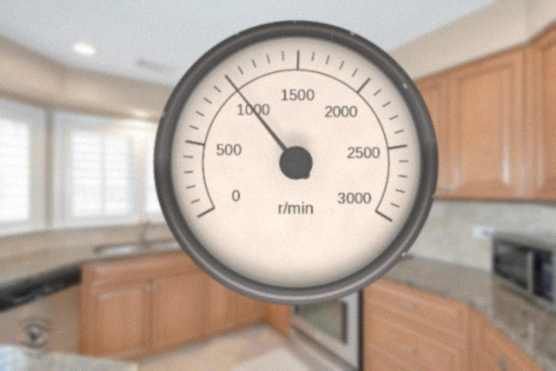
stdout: value=1000 unit=rpm
